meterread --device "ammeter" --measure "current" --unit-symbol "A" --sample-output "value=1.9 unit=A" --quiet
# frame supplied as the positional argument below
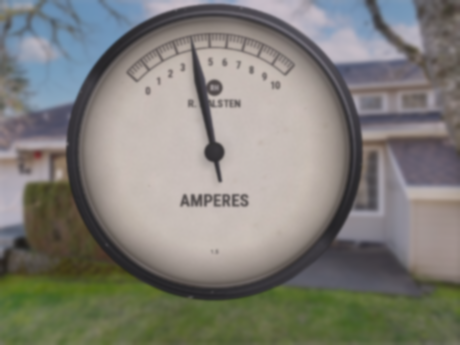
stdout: value=4 unit=A
